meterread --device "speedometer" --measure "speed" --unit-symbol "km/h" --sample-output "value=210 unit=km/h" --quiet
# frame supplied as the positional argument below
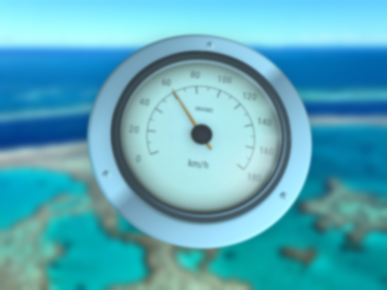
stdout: value=60 unit=km/h
